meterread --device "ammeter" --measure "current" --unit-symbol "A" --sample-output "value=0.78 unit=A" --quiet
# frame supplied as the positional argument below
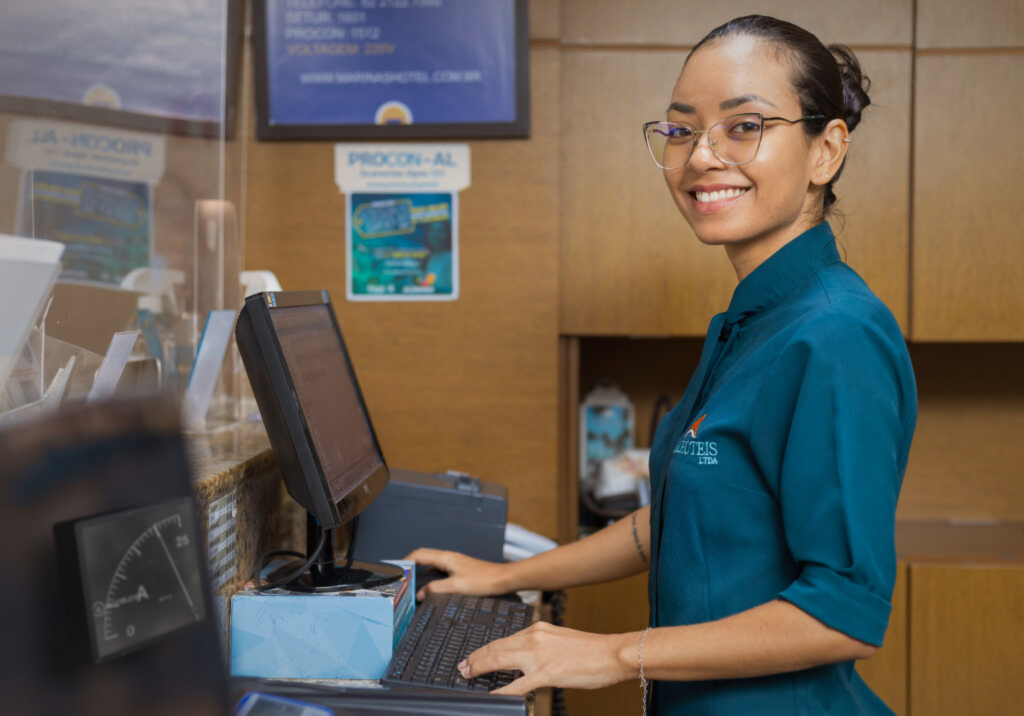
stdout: value=20 unit=A
